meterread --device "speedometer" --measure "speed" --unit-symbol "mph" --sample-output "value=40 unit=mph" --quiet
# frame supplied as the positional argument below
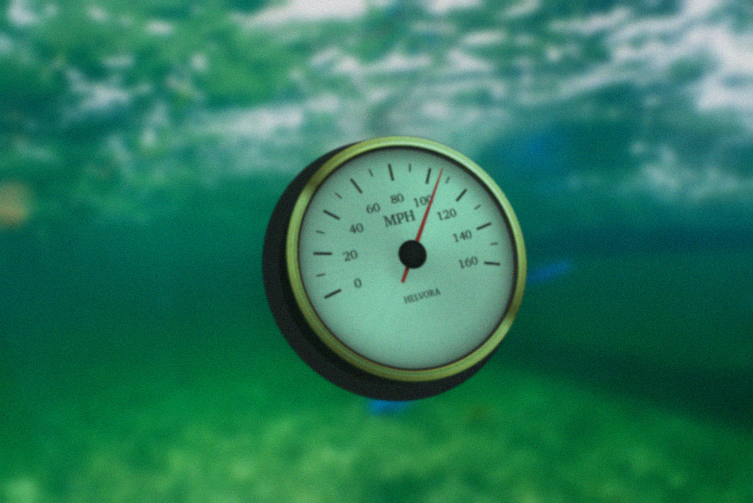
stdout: value=105 unit=mph
